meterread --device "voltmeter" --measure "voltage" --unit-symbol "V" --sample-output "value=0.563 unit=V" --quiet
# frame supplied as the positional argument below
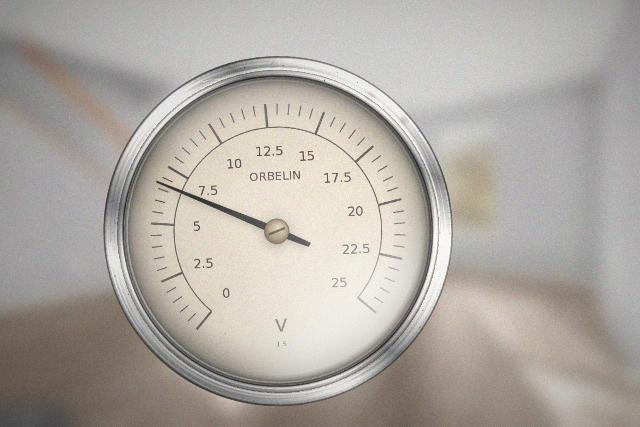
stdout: value=6.75 unit=V
